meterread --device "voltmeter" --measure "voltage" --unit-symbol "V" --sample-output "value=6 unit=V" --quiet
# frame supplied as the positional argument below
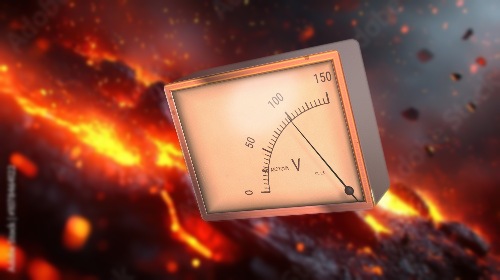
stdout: value=100 unit=V
